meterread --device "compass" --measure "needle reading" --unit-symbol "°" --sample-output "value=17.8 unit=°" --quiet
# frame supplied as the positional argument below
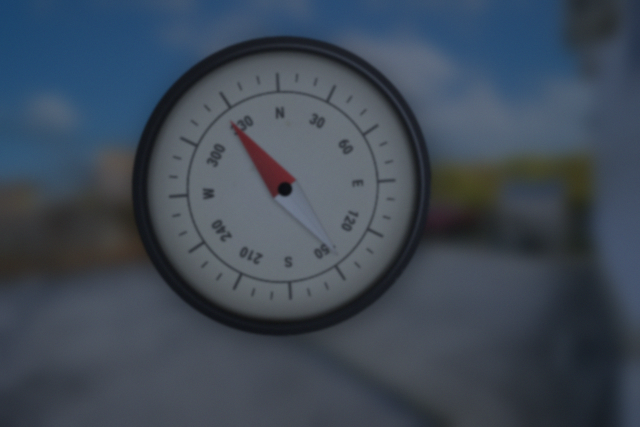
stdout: value=325 unit=°
